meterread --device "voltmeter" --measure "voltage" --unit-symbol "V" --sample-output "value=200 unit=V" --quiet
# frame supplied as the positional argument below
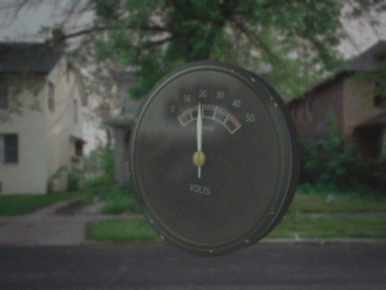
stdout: value=20 unit=V
